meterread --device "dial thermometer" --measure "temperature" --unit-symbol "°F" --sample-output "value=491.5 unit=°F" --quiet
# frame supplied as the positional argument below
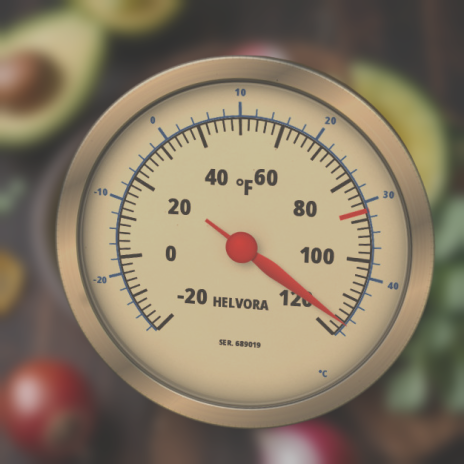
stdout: value=116 unit=°F
